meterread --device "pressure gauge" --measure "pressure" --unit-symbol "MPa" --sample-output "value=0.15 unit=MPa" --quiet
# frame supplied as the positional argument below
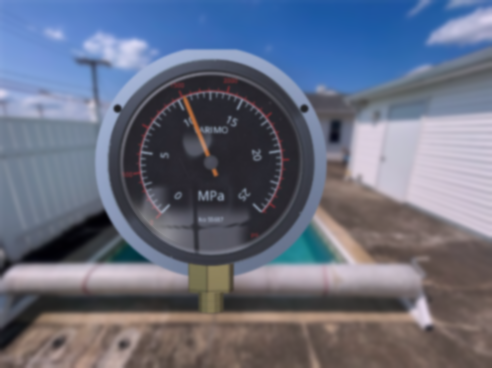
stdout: value=10.5 unit=MPa
